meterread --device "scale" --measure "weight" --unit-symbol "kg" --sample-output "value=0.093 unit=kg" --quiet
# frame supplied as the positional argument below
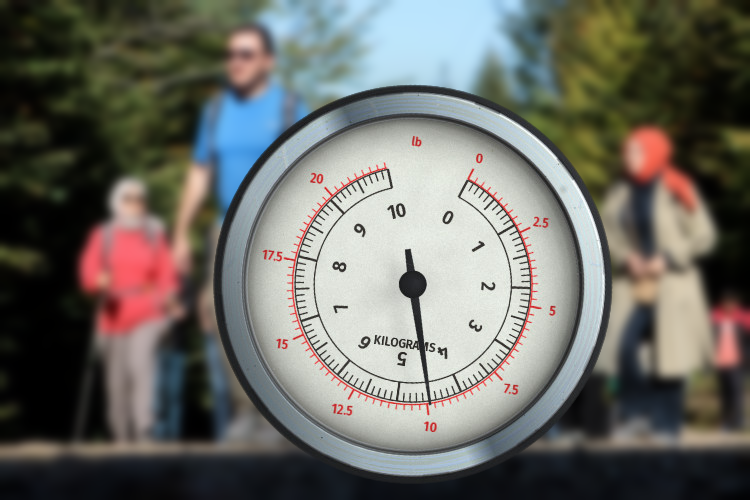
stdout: value=4.5 unit=kg
